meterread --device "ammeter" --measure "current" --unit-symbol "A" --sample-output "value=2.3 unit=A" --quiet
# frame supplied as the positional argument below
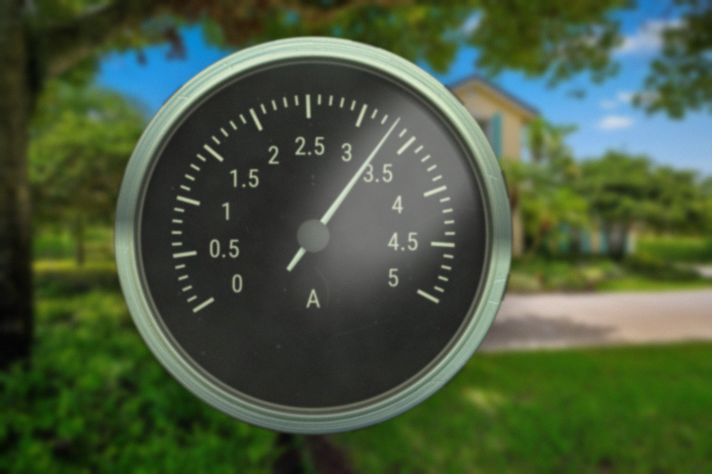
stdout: value=3.3 unit=A
